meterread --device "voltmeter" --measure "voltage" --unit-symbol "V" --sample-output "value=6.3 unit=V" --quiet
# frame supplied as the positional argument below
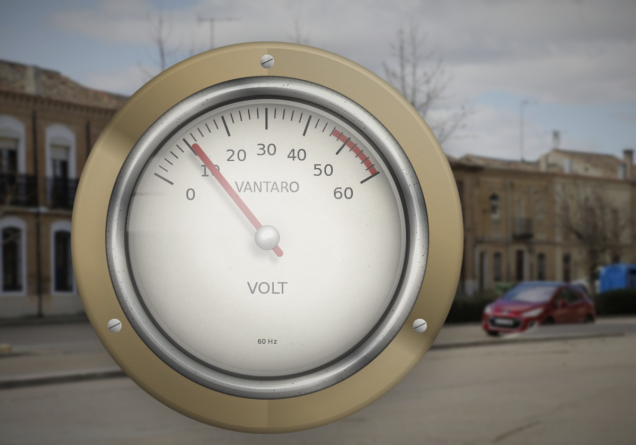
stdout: value=11 unit=V
